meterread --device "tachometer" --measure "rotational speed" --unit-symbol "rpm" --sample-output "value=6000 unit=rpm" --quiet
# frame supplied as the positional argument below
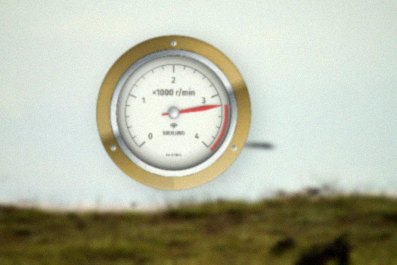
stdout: value=3200 unit=rpm
